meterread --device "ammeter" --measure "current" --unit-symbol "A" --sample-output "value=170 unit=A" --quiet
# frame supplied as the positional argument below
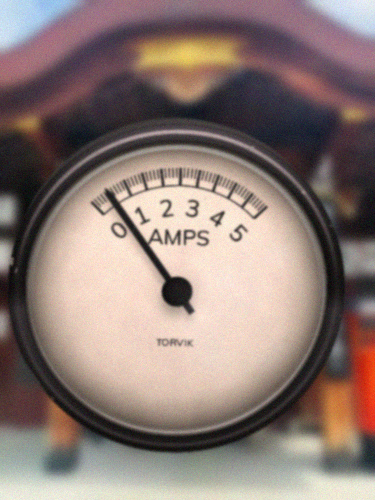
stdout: value=0.5 unit=A
